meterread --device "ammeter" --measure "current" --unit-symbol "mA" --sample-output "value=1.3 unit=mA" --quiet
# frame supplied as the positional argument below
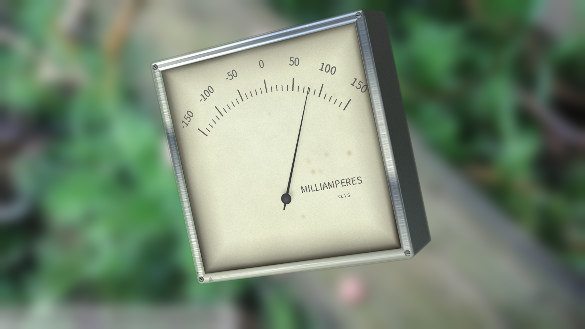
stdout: value=80 unit=mA
